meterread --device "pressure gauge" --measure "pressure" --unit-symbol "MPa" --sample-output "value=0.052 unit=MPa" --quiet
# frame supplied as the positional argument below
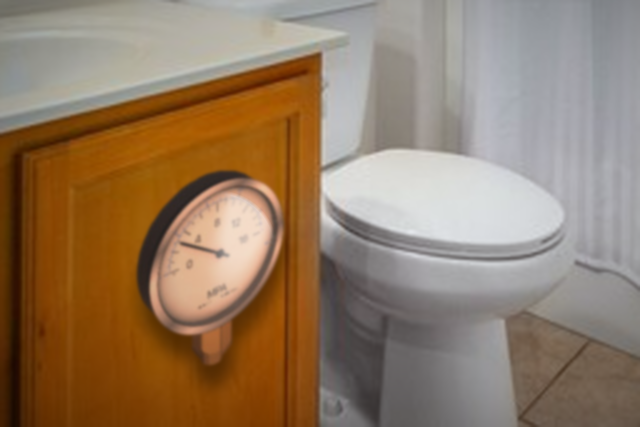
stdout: value=3 unit=MPa
